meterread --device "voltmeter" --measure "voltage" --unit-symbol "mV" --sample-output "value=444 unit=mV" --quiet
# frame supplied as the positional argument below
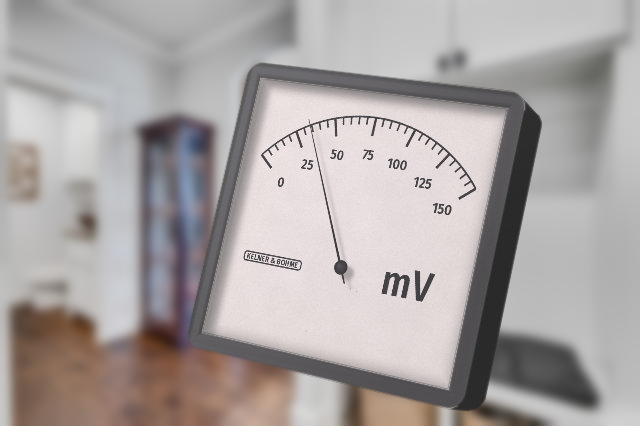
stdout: value=35 unit=mV
